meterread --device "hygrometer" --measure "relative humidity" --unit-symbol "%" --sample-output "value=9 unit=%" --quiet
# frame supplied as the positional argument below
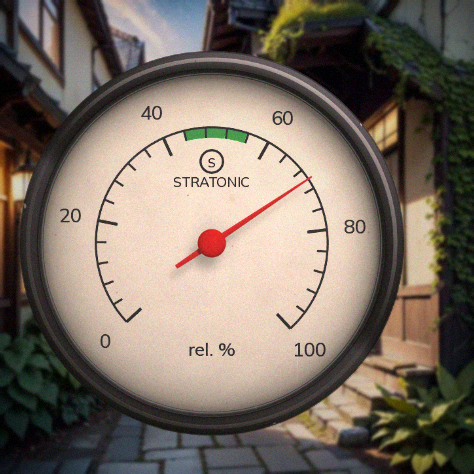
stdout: value=70 unit=%
